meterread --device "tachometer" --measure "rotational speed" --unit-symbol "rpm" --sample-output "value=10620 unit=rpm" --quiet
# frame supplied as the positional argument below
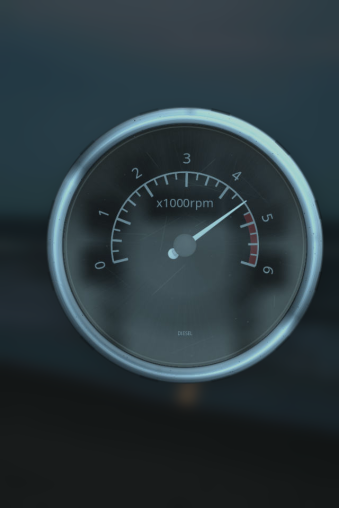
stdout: value=4500 unit=rpm
